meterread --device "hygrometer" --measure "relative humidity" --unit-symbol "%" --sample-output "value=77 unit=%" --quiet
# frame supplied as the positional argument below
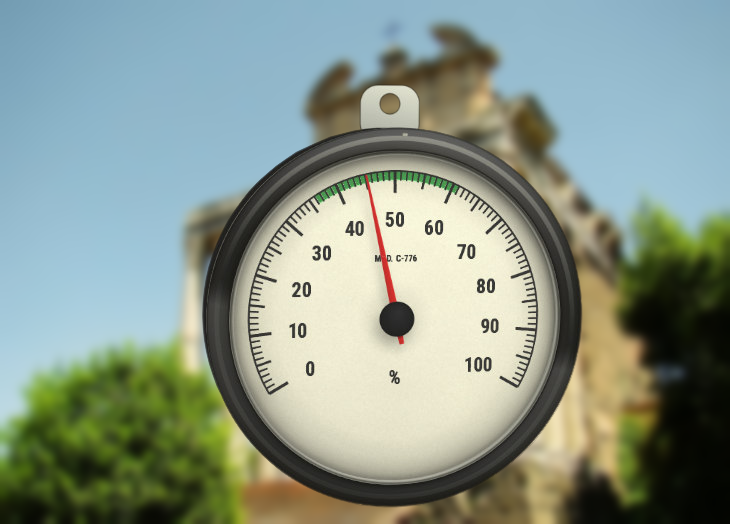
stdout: value=45 unit=%
